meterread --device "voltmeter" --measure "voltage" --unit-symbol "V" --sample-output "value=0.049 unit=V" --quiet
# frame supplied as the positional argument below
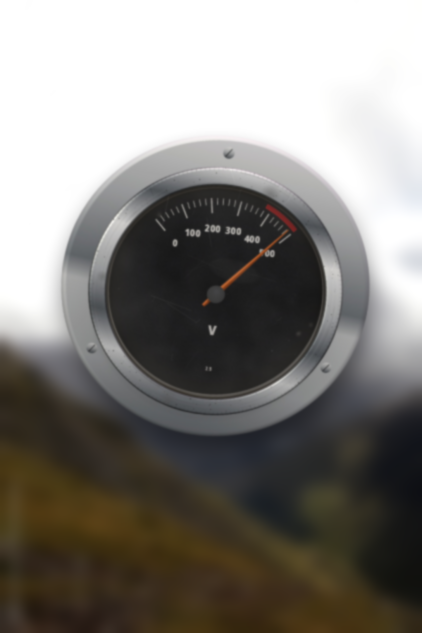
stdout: value=480 unit=V
